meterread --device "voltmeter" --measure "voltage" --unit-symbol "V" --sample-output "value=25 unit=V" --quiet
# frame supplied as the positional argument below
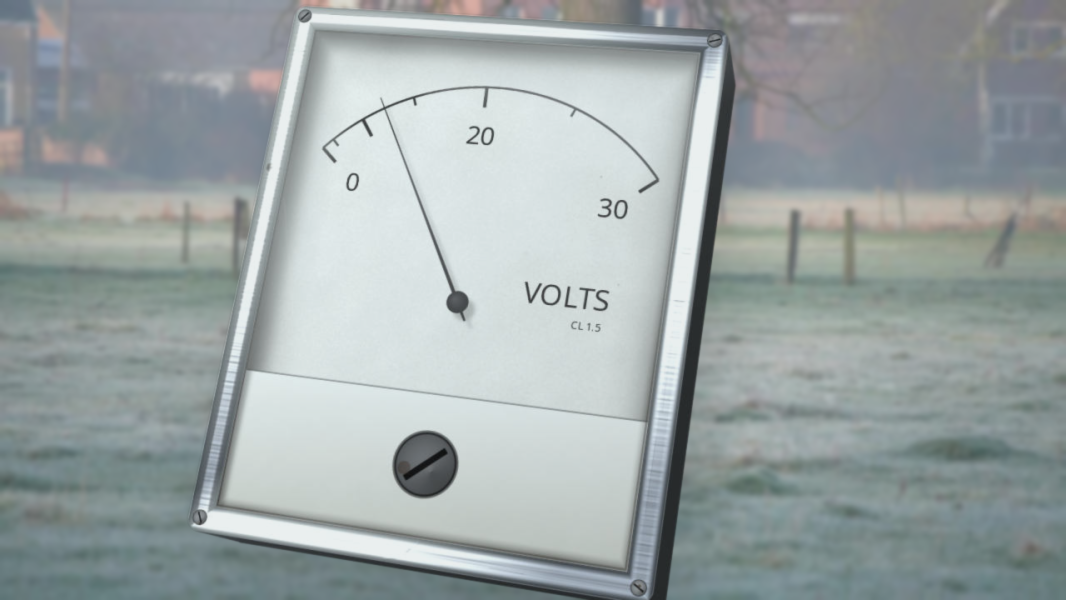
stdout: value=12.5 unit=V
